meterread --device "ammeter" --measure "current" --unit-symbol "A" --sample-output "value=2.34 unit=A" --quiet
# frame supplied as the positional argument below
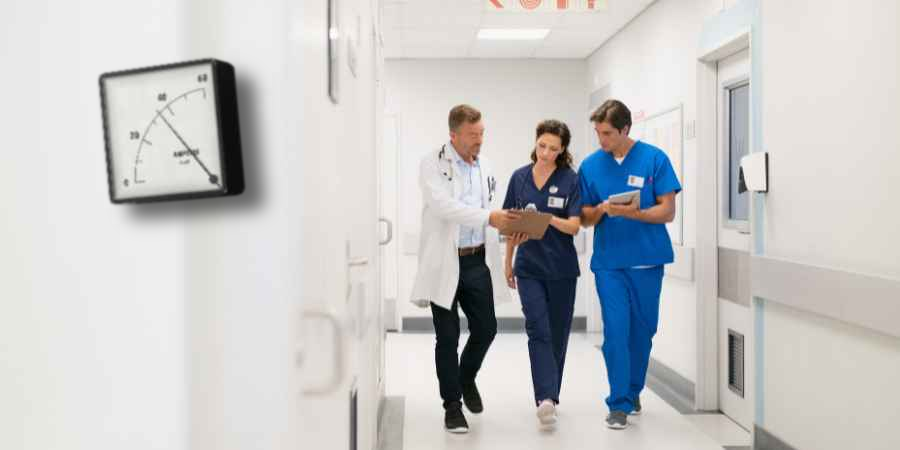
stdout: value=35 unit=A
